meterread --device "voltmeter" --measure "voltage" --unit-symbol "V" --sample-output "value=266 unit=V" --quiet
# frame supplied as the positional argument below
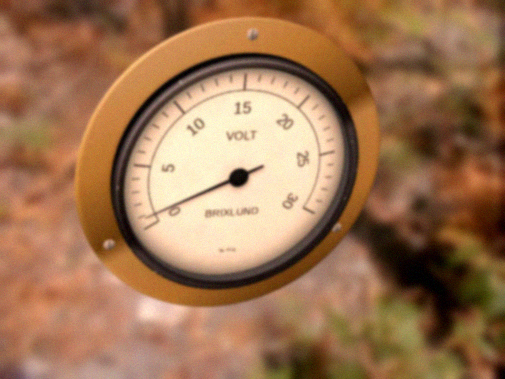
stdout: value=1 unit=V
